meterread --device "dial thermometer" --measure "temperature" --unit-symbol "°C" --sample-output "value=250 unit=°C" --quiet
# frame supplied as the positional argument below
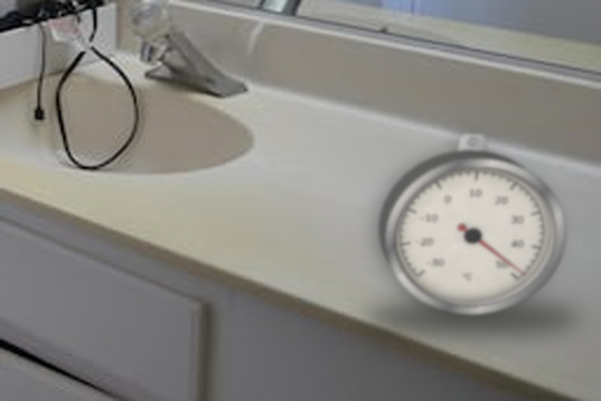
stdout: value=48 unit=°C
